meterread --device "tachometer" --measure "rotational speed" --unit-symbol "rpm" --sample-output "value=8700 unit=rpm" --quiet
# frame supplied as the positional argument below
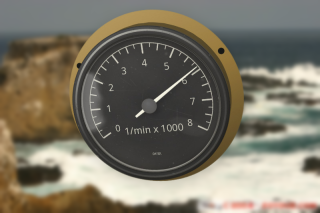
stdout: value=5875 unit=rpm
